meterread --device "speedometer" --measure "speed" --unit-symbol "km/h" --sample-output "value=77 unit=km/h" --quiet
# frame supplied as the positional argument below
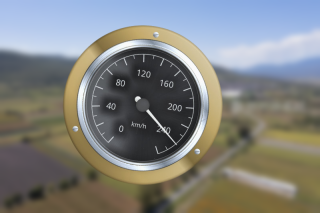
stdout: value=240 unit=km/h
